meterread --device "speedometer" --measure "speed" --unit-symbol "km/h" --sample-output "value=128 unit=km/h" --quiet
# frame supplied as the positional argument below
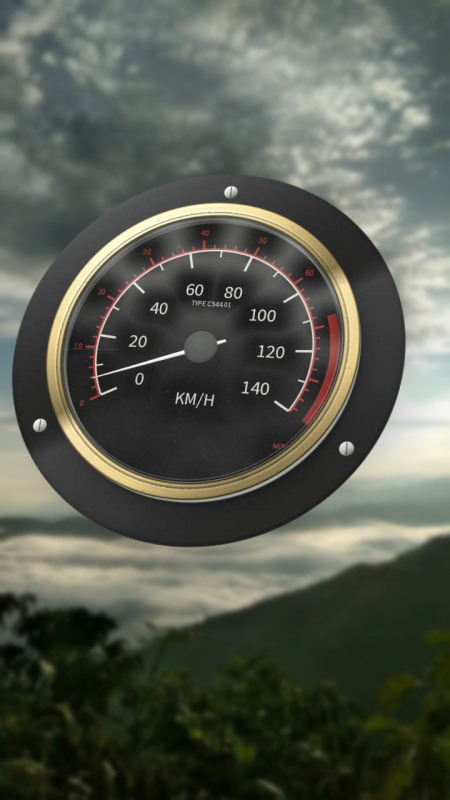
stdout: value=5 unit=km/h
